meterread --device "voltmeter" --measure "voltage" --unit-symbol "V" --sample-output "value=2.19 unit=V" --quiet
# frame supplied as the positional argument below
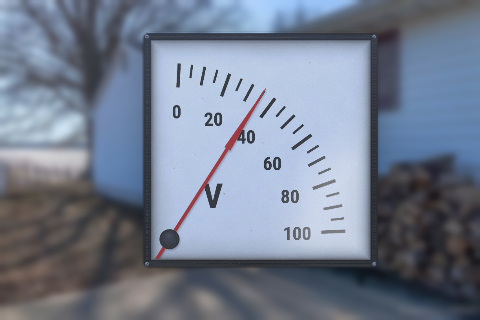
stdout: value=35 unit=V
